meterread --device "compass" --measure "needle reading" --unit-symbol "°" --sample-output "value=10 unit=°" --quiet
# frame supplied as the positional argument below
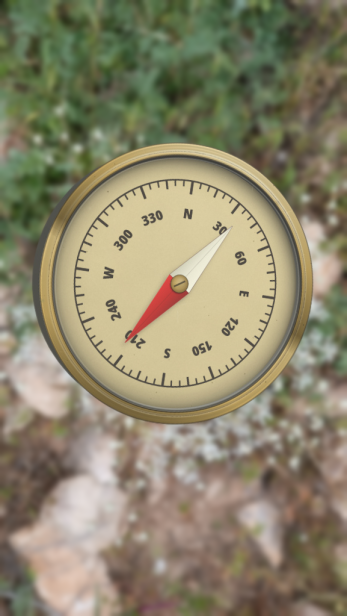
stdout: value=215 unit=°
